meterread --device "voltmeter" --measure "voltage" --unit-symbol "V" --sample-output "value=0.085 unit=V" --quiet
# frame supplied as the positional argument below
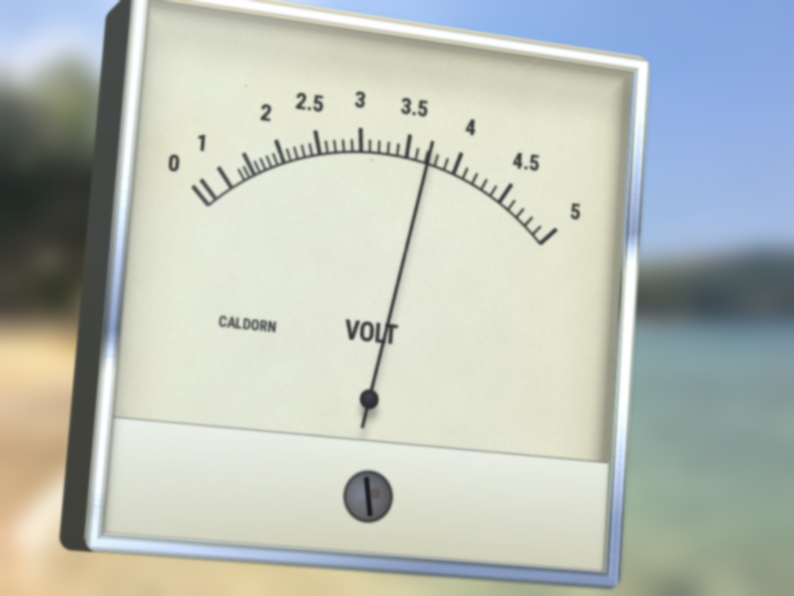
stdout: value=3.7 unit=V
